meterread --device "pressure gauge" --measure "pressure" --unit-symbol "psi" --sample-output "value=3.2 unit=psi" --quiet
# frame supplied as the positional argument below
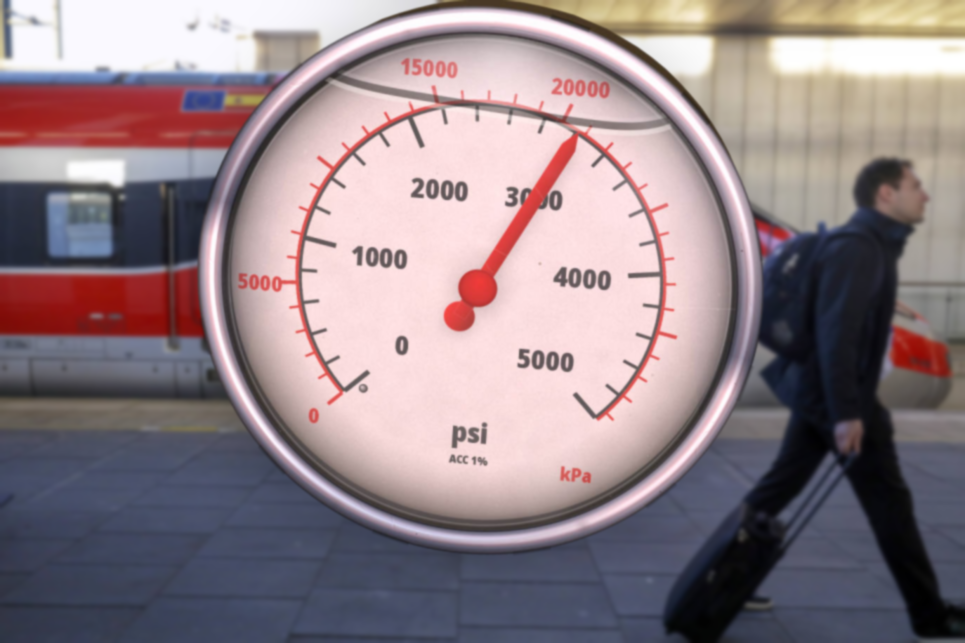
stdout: value=3000 unit=psi
